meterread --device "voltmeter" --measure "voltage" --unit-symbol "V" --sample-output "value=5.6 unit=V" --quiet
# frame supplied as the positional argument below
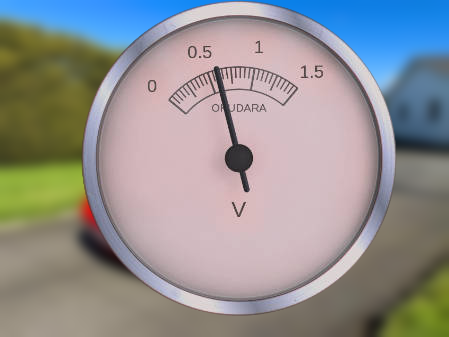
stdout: value=0.6 unit=V
